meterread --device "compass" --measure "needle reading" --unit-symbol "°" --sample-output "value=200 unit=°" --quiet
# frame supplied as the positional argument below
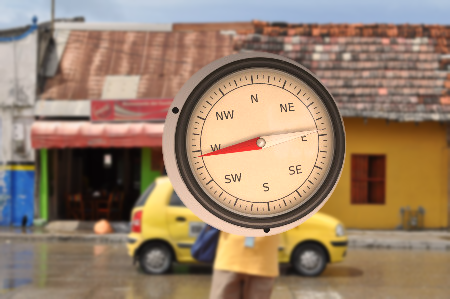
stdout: value=265 unit=°
